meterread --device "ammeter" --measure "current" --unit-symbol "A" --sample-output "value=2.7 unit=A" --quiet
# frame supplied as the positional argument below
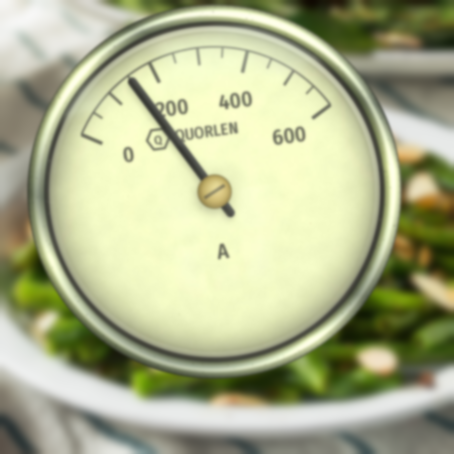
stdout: value=150 unit=A
